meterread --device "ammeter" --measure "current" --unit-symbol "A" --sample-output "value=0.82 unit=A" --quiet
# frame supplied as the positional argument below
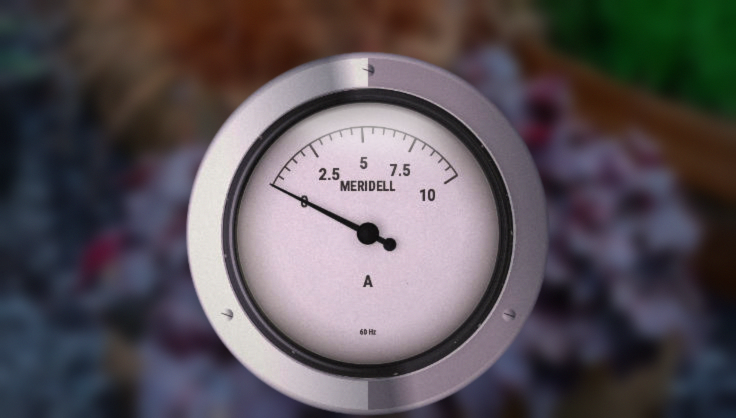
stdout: value=0 unit=A
